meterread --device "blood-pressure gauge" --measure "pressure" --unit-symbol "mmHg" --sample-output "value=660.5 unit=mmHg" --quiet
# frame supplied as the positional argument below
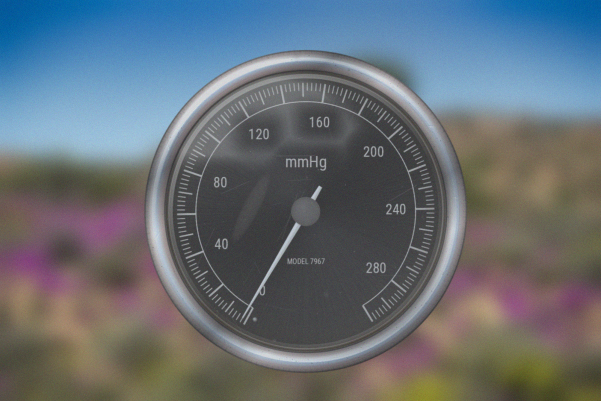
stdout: value=2 unit=mmHg
